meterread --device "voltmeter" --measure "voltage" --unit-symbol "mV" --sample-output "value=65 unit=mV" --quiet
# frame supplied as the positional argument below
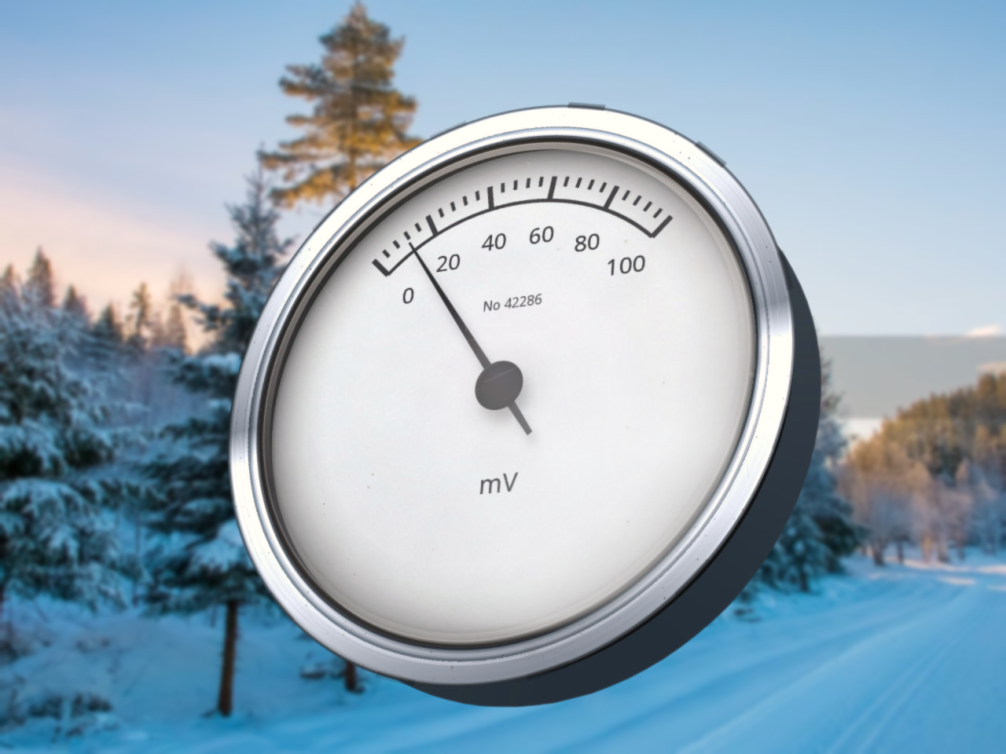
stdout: value=12 unit=mV
